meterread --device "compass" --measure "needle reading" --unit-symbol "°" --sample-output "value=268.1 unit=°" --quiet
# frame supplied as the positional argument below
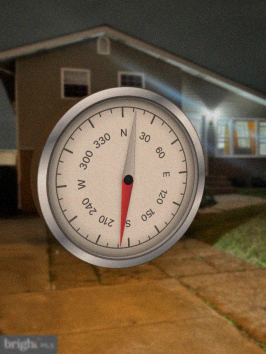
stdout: value=190 unit=°
